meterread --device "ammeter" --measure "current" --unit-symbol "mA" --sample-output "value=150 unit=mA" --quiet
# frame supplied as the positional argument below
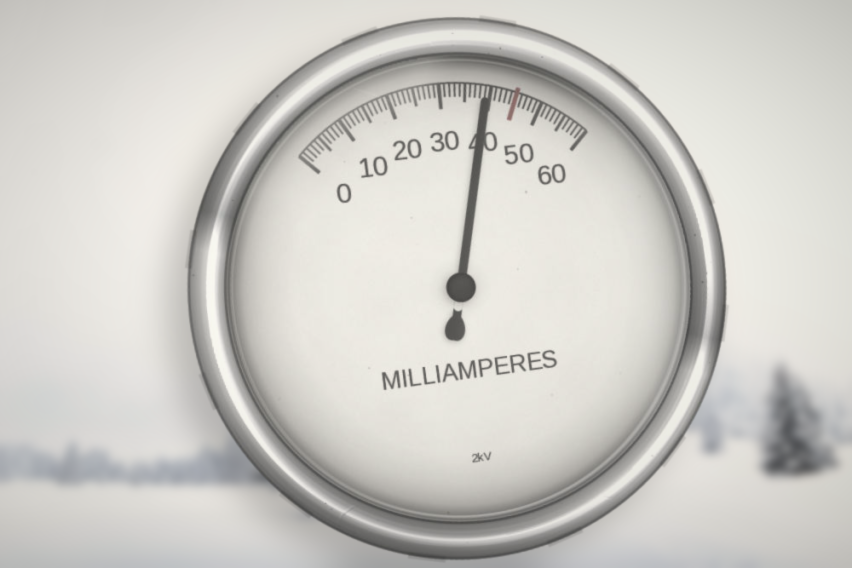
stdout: value=39 unit=mA
